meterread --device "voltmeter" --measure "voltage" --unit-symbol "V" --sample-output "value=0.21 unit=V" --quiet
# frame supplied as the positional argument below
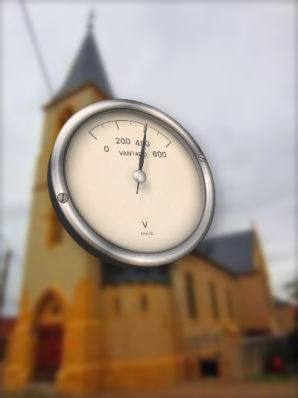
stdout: value=400 unit=V
